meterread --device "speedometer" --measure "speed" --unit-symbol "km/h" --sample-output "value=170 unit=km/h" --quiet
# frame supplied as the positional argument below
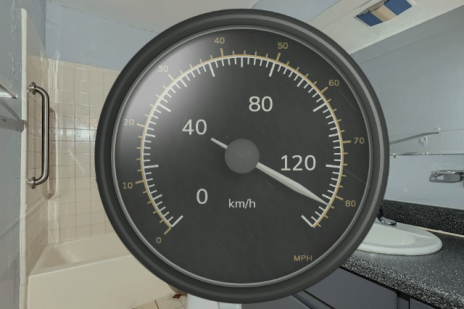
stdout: value=132 unit=km/h
